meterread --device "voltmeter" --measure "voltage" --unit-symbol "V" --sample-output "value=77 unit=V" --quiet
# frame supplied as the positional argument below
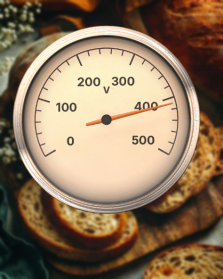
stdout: value=410 unit=V
